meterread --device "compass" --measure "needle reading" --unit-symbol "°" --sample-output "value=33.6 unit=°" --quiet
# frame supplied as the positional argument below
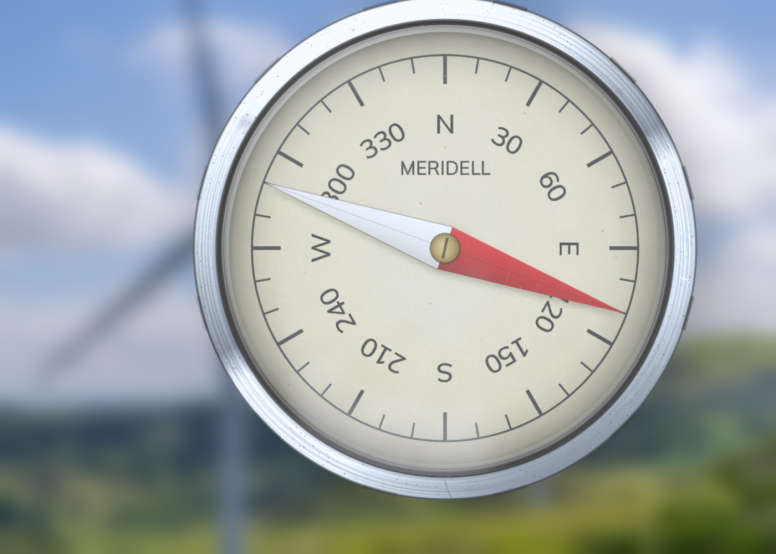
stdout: value=110 unit=°
